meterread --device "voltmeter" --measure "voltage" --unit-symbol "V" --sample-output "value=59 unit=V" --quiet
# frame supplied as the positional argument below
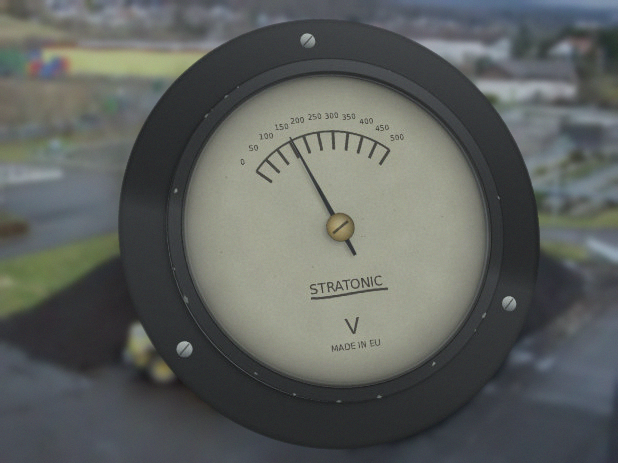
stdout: value=150 unit=V
